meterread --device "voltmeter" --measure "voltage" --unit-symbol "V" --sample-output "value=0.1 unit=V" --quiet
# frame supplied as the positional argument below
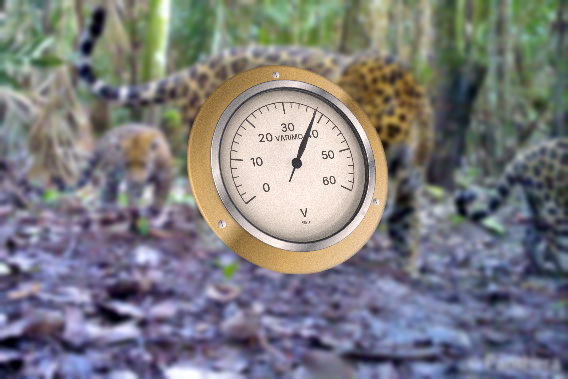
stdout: value=38 unit=V
